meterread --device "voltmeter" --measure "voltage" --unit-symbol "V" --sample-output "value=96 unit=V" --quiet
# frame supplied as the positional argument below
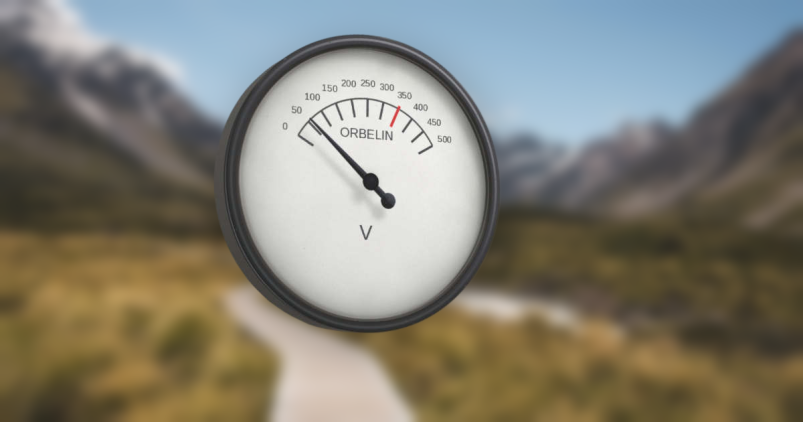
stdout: value=50 unit=V
